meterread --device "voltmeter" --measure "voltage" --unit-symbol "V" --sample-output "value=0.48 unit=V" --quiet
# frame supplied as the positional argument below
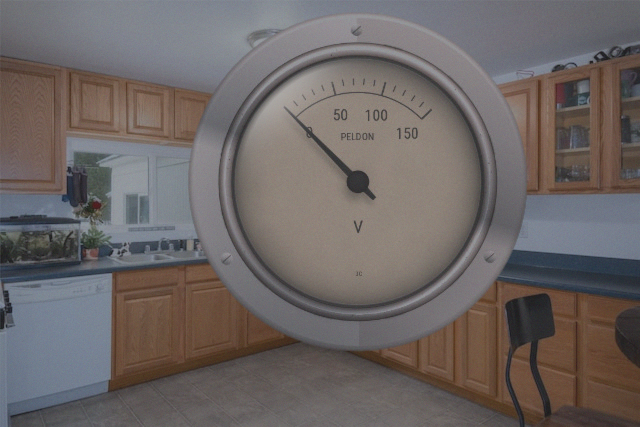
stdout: value=0 unit=V
